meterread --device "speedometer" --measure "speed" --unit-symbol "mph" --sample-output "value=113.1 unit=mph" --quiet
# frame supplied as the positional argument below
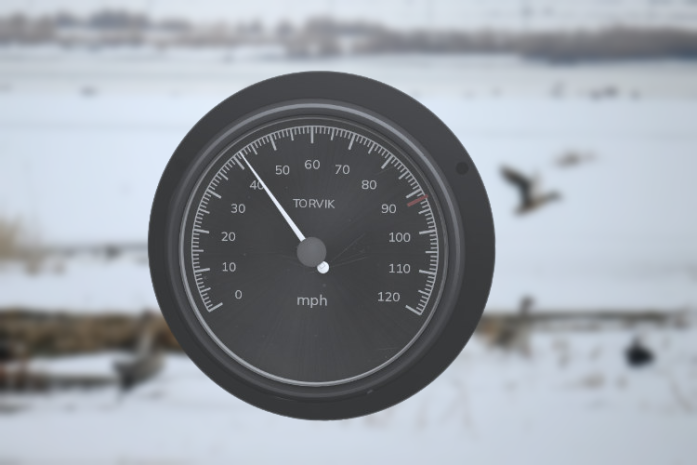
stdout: value=42 unit=mph
